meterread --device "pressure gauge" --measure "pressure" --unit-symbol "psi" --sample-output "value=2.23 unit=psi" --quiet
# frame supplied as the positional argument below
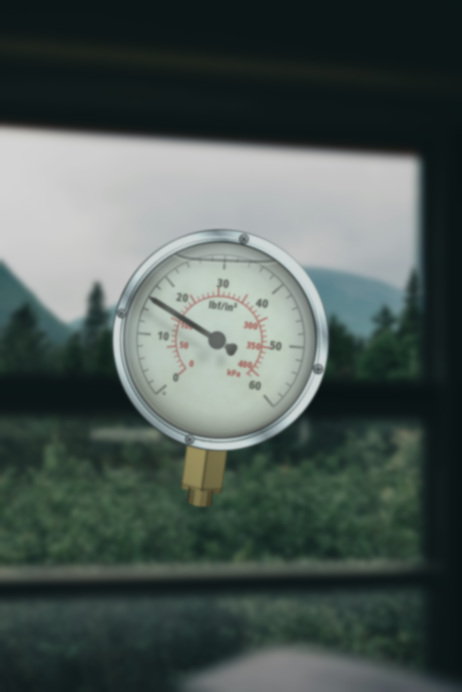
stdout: value=16 unit=psi
